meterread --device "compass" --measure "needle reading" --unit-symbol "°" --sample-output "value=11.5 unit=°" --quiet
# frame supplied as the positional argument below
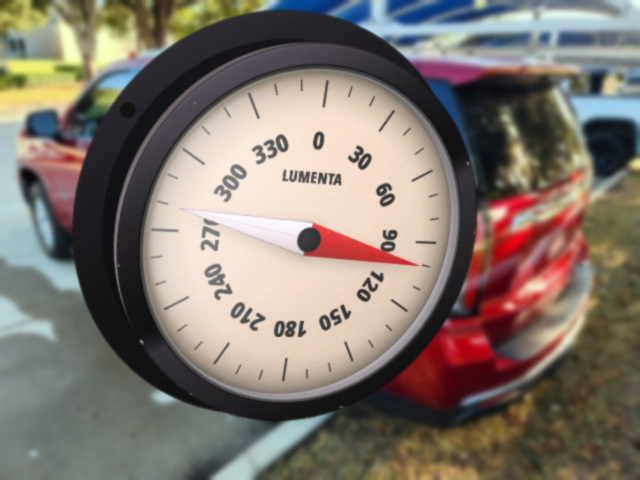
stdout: value=100 unit=°
